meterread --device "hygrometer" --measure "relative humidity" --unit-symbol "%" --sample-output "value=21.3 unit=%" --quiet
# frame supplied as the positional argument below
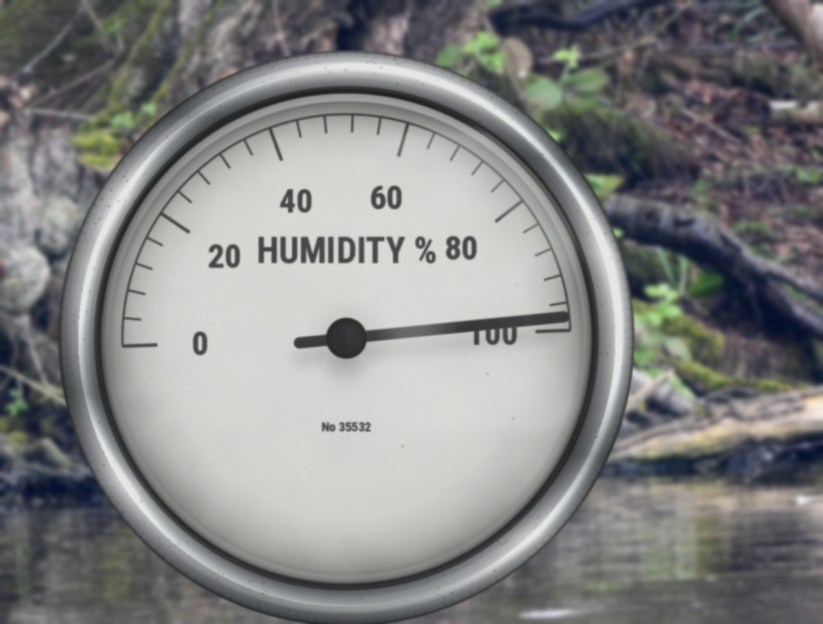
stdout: value=98 unit=%
